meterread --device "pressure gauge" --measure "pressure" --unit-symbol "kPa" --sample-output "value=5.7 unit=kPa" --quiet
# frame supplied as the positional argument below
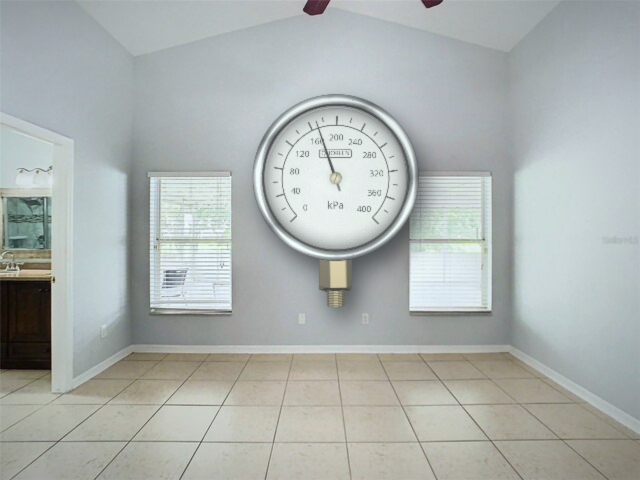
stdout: value=170 unit=kPa
